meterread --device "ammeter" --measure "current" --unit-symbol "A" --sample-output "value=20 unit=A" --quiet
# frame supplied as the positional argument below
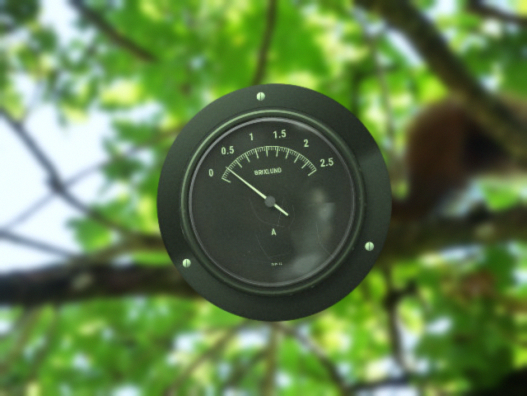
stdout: value=0.25 unit=A
